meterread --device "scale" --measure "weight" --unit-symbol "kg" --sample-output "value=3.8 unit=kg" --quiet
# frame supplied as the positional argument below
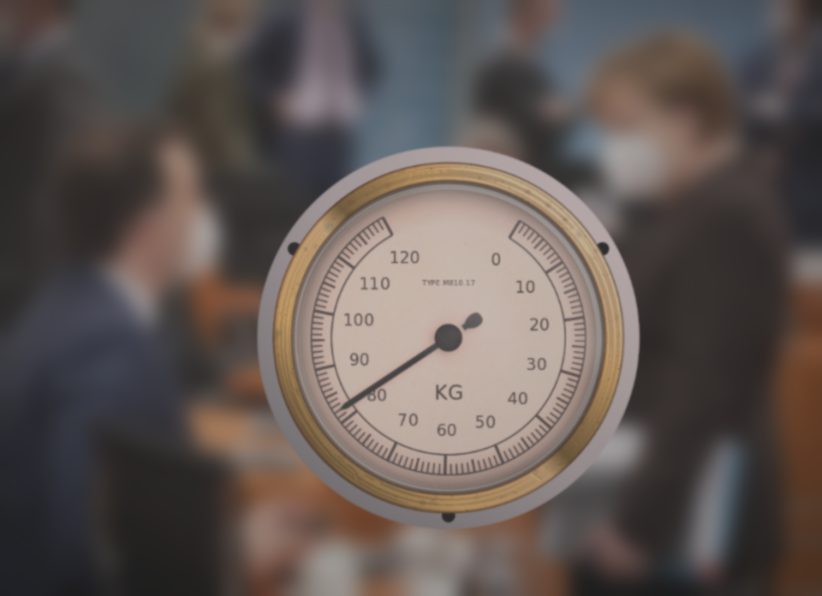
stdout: value=82 unit=kg
